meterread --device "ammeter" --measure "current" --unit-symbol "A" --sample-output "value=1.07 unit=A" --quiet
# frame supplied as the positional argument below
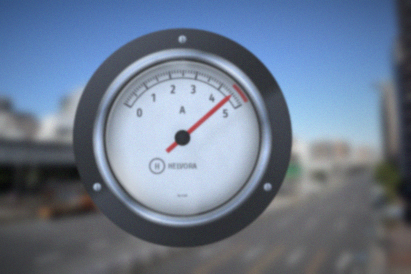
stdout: value=4.5 unit=A
